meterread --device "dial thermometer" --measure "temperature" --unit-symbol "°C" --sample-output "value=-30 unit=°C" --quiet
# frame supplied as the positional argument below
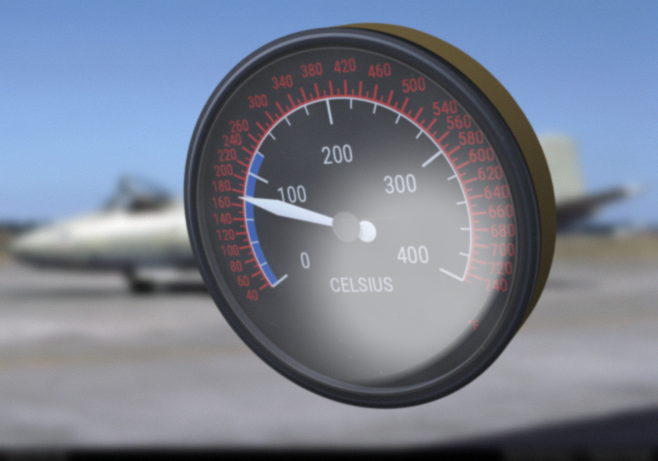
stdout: value=80 unit=°C
